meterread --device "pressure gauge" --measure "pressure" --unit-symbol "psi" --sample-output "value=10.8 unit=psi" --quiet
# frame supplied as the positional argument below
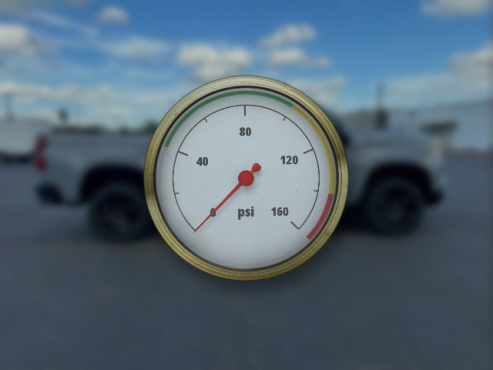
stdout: value=0 unit=psi
